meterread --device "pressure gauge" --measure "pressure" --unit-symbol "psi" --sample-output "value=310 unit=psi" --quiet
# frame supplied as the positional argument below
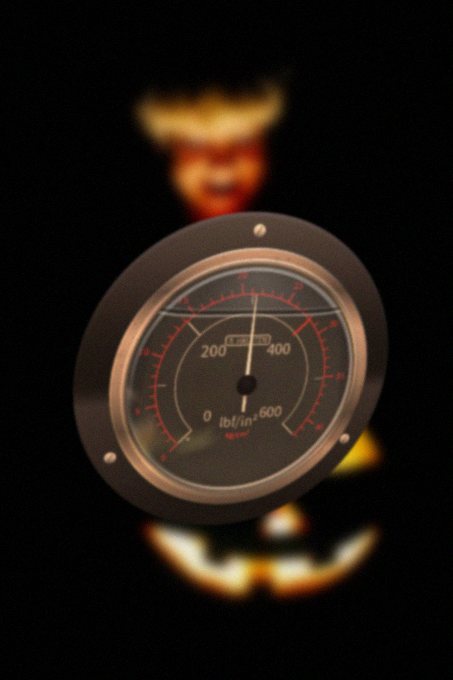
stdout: value=300 unit=psi
